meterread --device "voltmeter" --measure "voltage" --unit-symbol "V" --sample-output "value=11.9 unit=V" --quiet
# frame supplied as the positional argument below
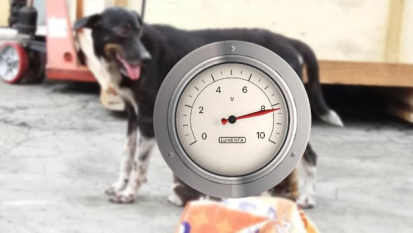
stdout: value=8.25 unit=V
